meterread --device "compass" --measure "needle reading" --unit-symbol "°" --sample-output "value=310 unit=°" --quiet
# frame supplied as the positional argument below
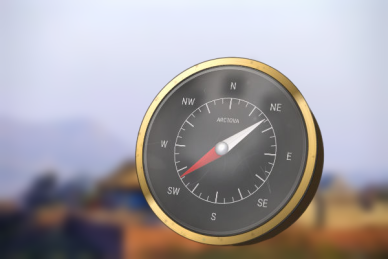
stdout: value=230 unit=°
